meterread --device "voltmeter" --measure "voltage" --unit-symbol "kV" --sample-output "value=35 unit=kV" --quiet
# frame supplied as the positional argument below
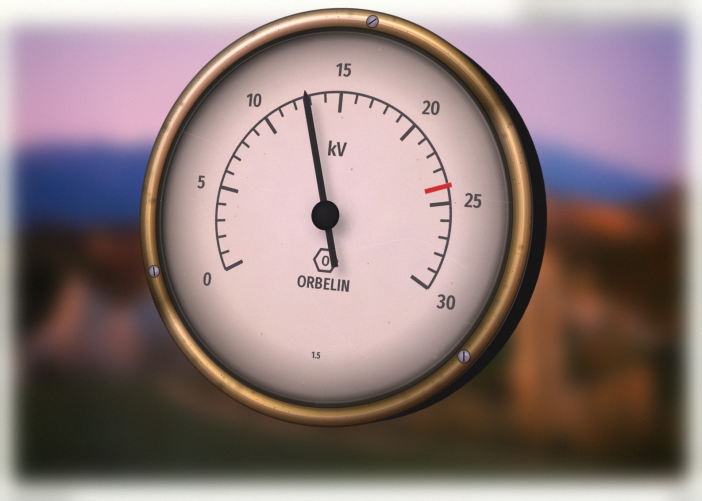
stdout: value=13 unit=kV
